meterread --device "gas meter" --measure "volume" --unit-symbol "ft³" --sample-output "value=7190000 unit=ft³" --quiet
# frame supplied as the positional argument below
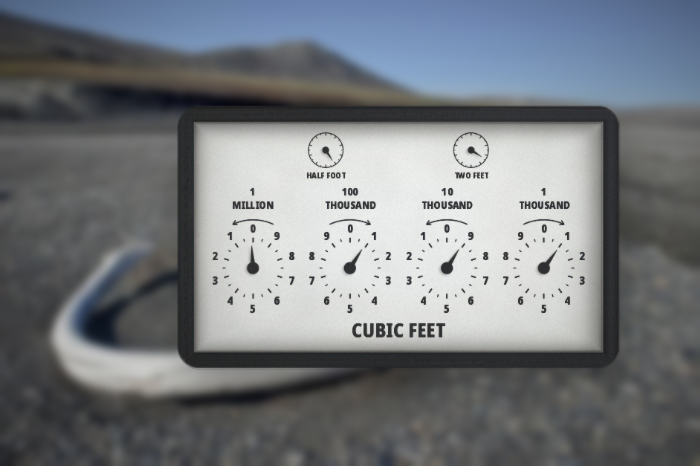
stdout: value=9100 unit=ft³
